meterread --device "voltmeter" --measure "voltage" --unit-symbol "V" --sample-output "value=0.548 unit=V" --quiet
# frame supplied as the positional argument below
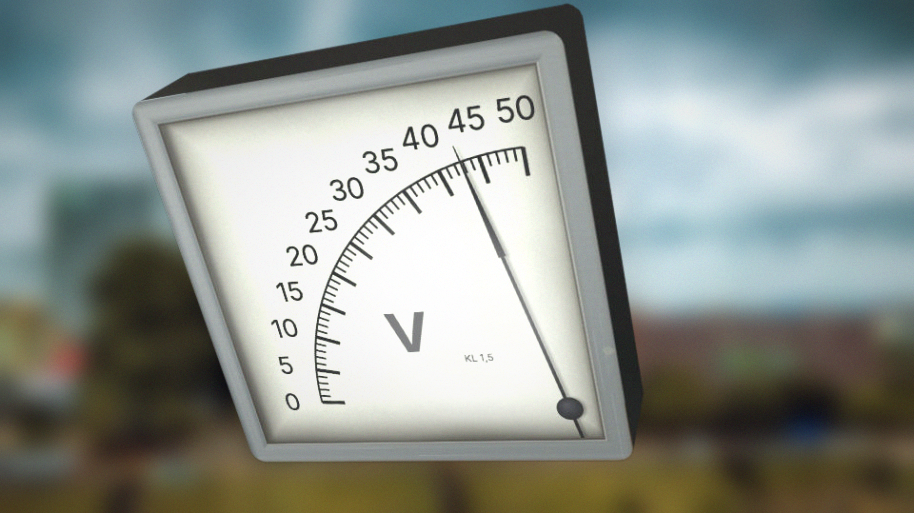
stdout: value=43 unit=V
